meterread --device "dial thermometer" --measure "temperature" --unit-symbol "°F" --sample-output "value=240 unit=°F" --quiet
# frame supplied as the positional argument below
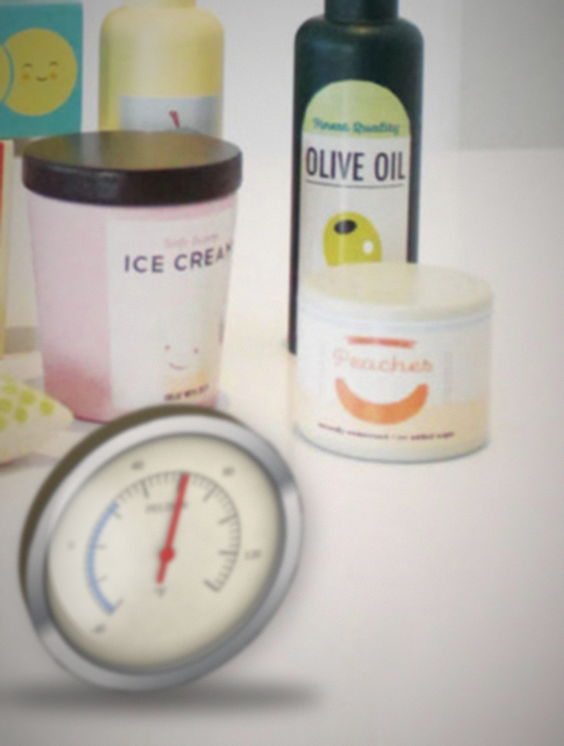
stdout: value=60 unit=°F
